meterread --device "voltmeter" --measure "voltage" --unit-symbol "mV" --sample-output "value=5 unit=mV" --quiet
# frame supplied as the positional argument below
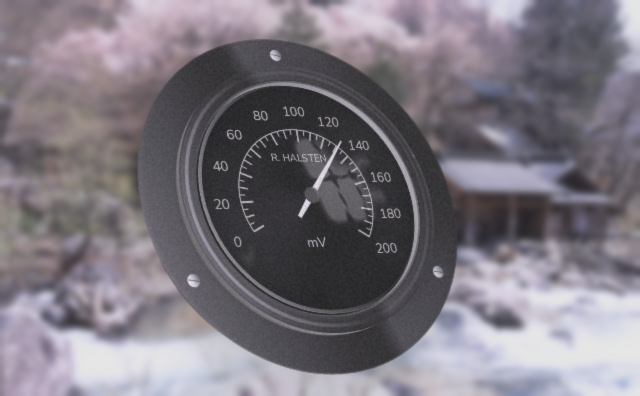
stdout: value=130 unit=mV
